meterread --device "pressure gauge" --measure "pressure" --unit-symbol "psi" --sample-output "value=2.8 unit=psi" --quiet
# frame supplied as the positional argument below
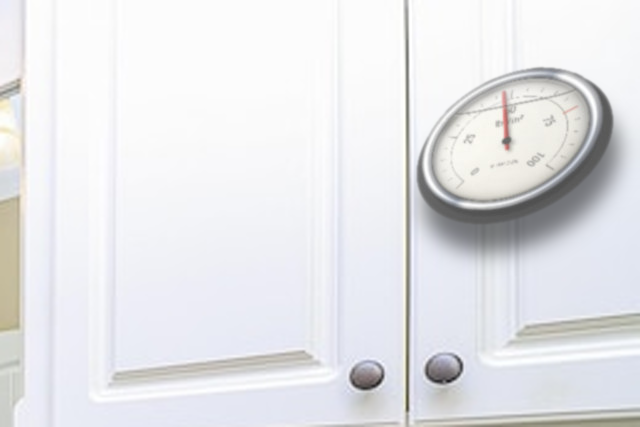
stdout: value=47.5 unit=psi
